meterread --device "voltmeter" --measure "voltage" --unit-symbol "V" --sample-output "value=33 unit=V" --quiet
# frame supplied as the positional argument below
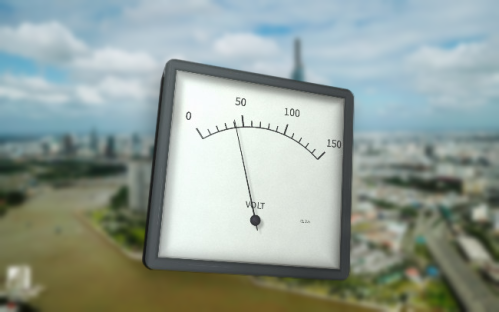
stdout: value=40 unit=V
